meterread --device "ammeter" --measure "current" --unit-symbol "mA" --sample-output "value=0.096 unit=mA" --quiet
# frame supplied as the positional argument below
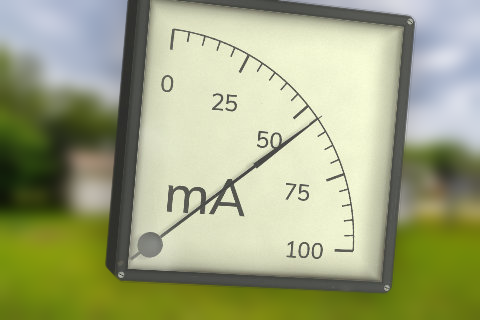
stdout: value=55 unit=mA
